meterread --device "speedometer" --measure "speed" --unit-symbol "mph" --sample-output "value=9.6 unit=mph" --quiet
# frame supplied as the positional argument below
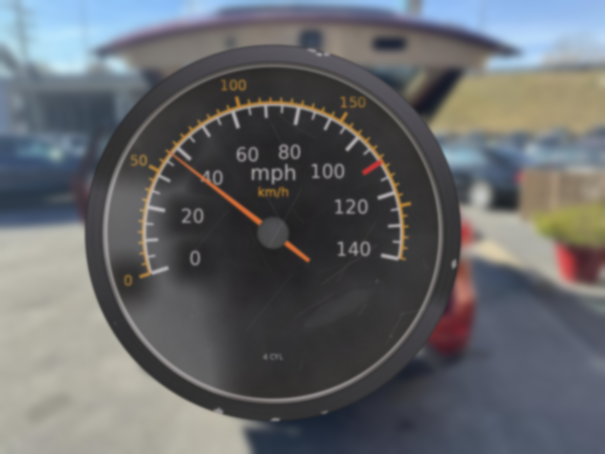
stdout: value=37.5 unit=mph
